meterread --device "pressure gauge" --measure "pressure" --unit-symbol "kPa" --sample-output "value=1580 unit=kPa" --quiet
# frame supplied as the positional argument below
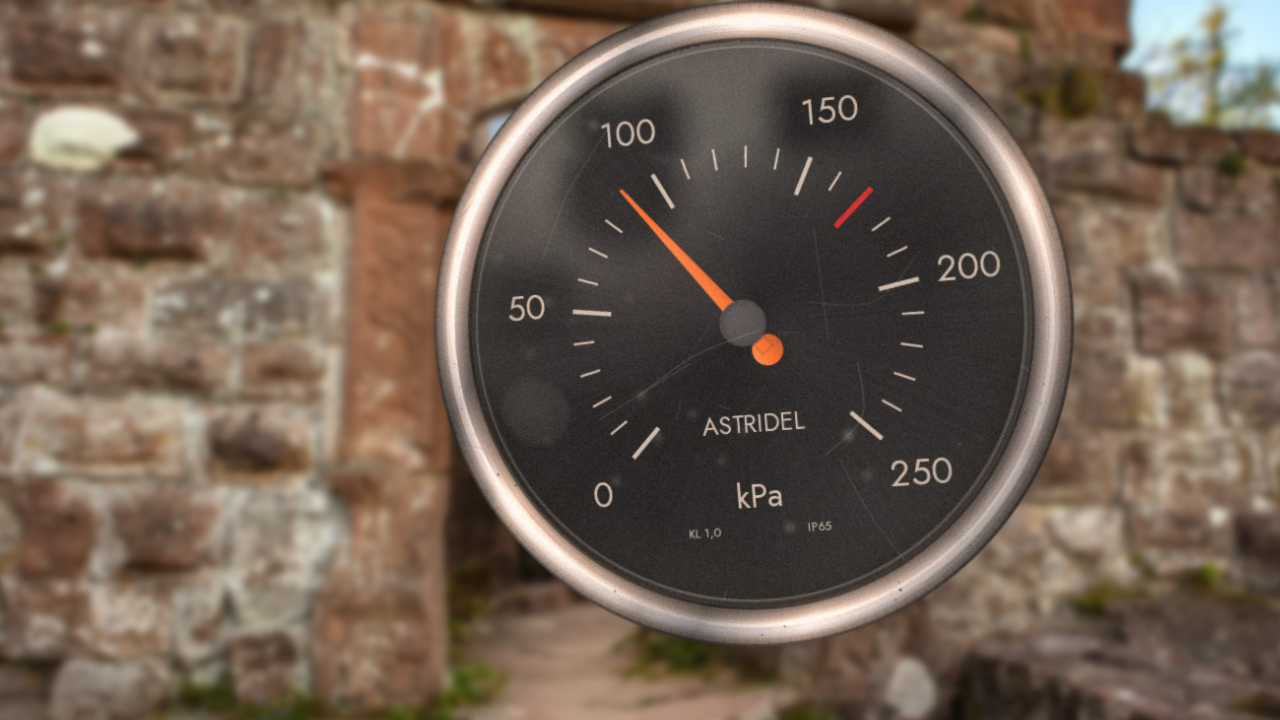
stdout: value=90 unit=kPa
